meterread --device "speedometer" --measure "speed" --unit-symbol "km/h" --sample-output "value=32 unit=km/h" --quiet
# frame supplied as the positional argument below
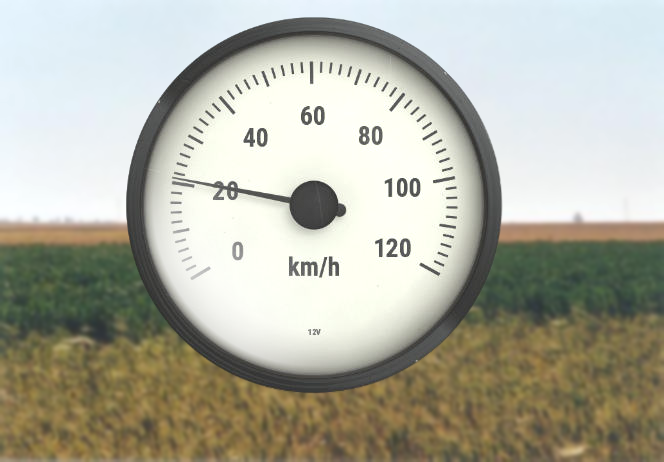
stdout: value=21 unit=km/h
